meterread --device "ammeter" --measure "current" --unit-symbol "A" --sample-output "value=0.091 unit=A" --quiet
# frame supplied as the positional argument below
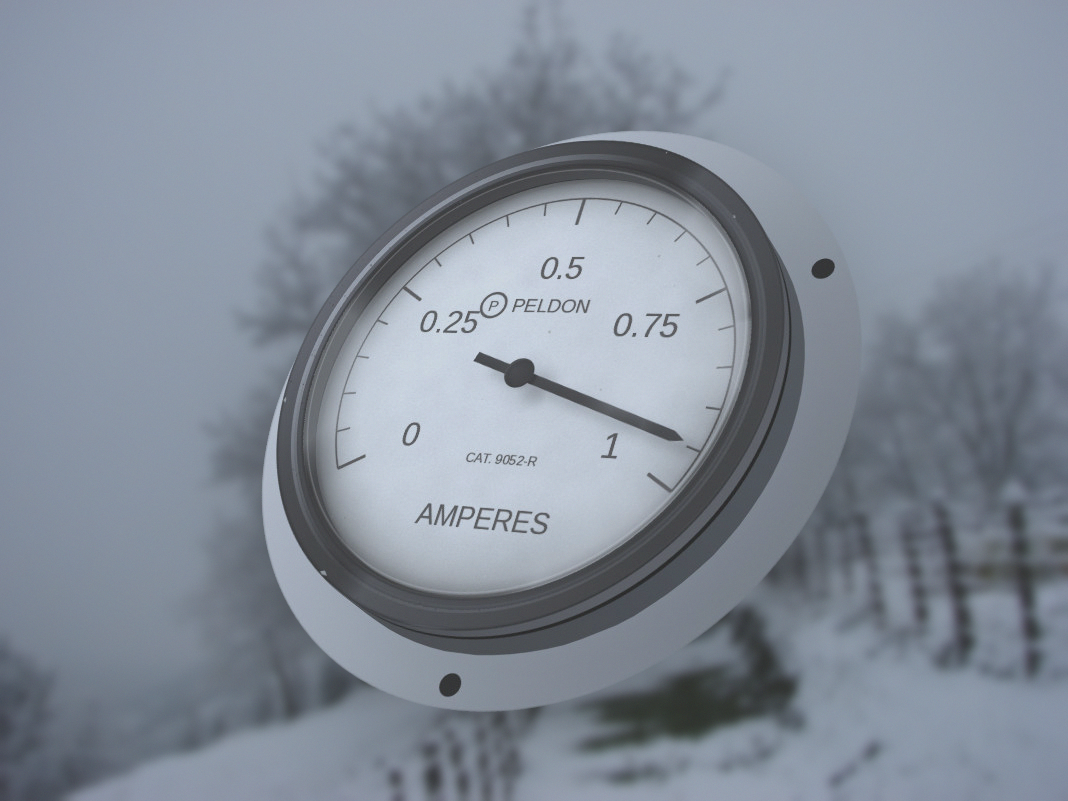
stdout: value=0.95 unit=A
